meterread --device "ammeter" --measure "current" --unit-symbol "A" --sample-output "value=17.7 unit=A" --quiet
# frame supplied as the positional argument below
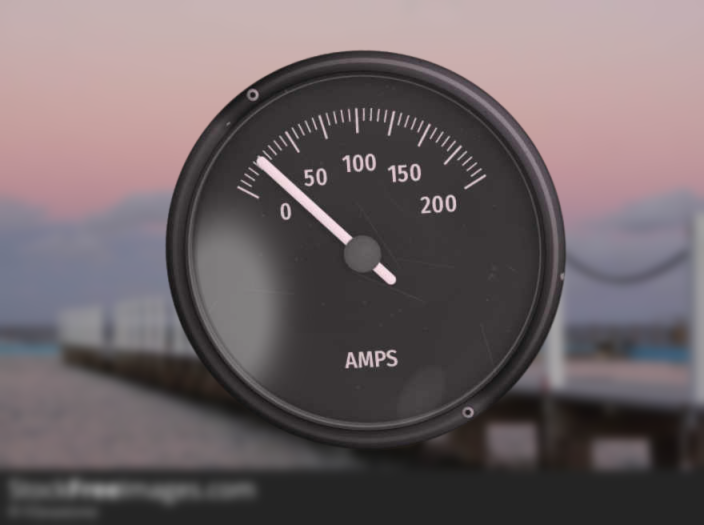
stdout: value=25 unit=A
